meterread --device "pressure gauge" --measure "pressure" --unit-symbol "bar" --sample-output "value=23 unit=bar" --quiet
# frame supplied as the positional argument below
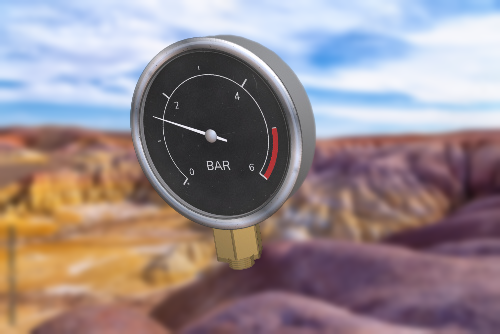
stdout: value=1.5 unit=bar
